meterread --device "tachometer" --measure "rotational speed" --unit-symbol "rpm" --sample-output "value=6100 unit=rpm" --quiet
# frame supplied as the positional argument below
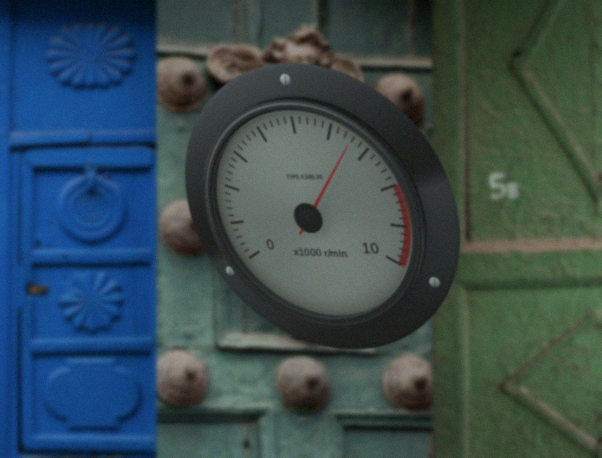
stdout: value=6600 unit=rpm
